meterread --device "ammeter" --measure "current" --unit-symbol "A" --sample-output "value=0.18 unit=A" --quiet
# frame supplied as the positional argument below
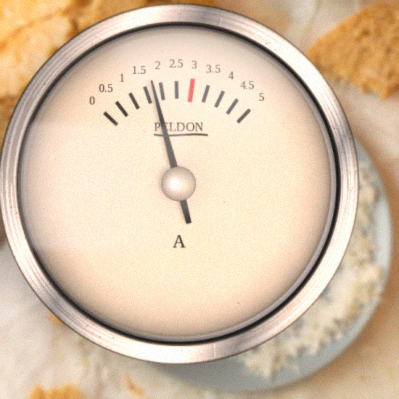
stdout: value=1.75 unit=A
